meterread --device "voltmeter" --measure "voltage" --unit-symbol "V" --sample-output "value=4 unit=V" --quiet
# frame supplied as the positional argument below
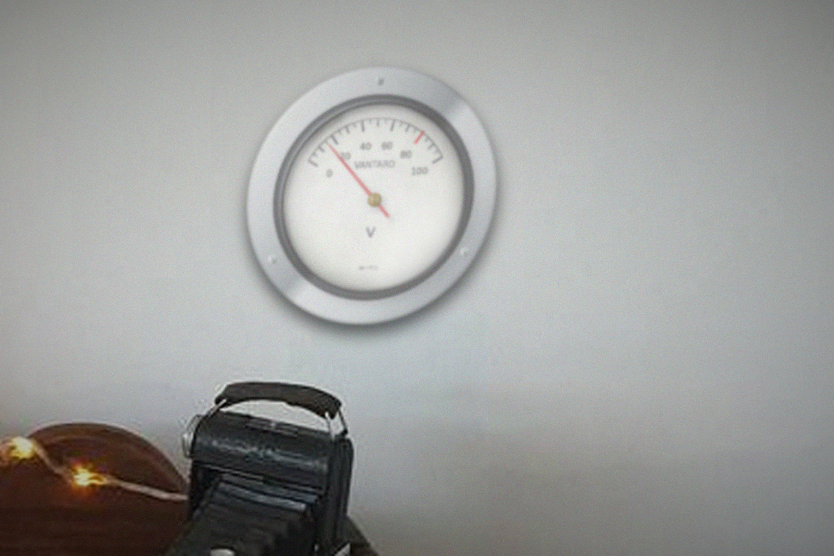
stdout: value=15 unit=V
